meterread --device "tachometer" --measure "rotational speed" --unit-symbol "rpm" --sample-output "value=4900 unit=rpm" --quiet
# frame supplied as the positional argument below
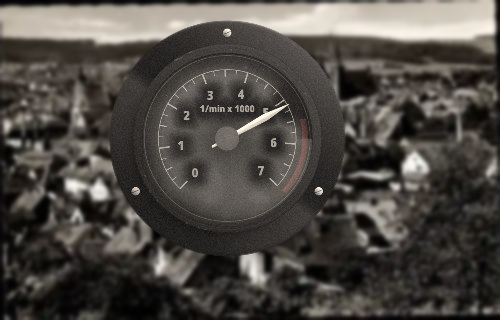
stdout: value=5125 unit=rpm
